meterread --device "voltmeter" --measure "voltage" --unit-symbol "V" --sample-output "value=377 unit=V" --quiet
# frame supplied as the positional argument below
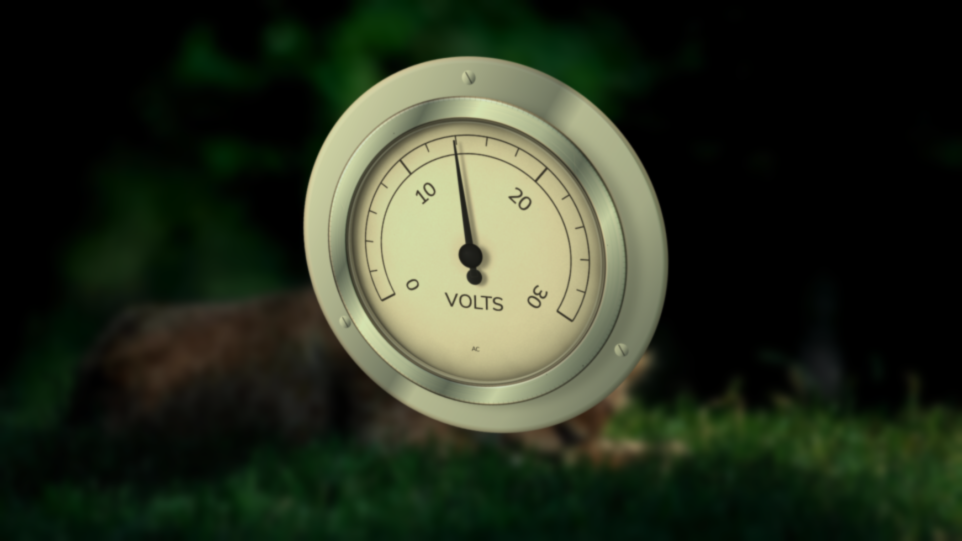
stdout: value=14 unit=V
